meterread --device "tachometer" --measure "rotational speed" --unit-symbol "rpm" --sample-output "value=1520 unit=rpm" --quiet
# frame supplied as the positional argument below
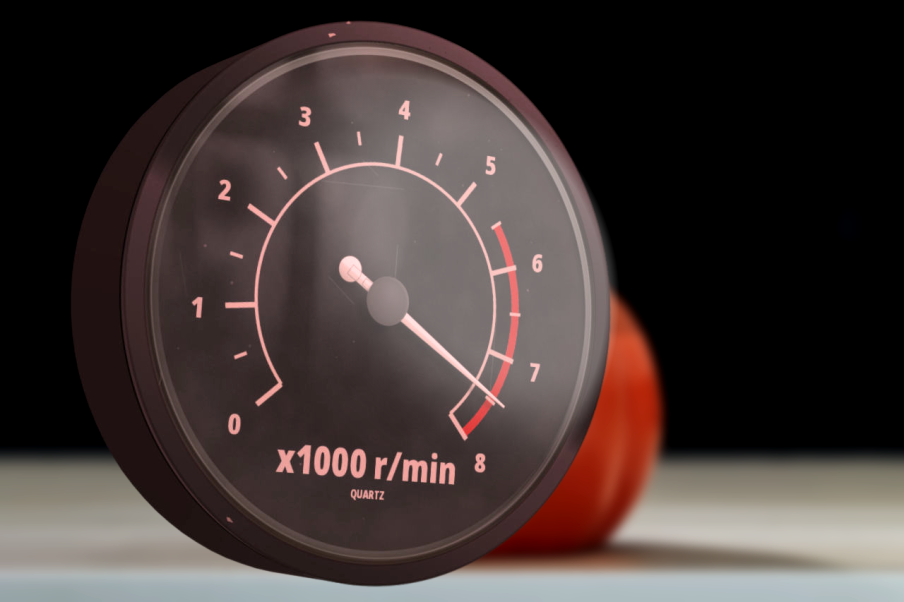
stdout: value=7500 unit=rpm
